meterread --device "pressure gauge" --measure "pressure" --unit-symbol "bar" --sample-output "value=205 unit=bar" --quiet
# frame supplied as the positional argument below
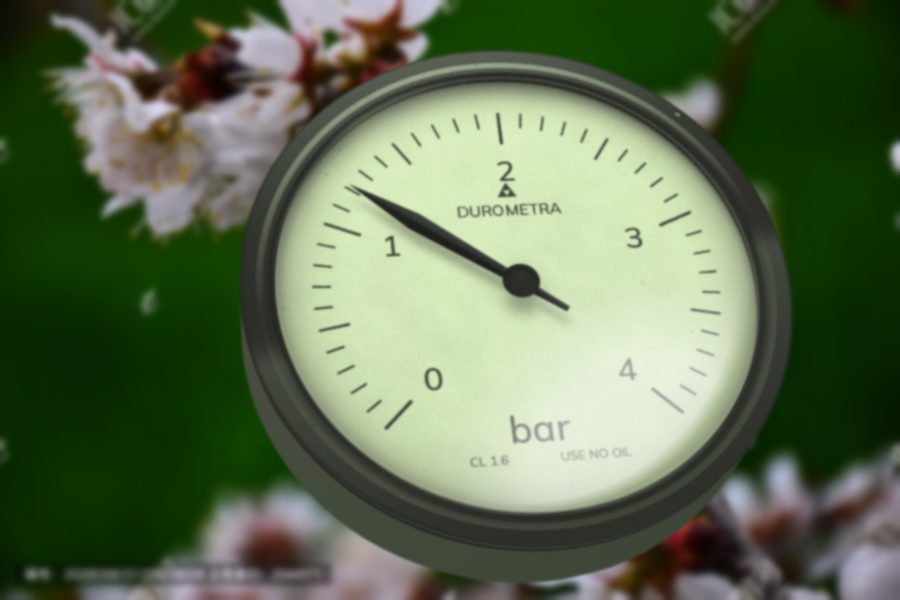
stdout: value=1.2 unit=bar
